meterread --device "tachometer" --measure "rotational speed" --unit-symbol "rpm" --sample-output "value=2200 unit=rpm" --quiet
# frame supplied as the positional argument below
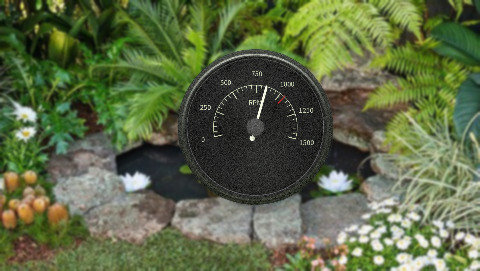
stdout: value=850 unit=rpm
